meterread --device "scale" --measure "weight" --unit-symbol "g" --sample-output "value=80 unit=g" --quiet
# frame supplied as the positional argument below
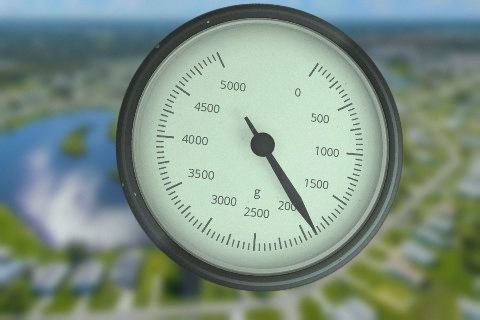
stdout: value=1900 unit=g
